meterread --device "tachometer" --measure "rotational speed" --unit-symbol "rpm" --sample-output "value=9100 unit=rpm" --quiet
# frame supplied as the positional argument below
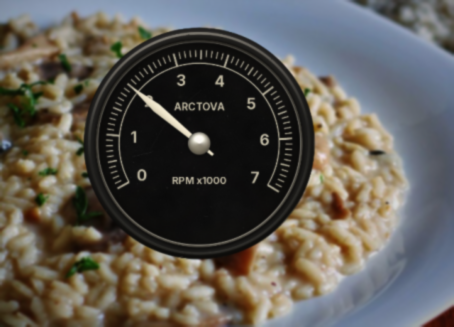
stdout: value=2000 unit=rpm
